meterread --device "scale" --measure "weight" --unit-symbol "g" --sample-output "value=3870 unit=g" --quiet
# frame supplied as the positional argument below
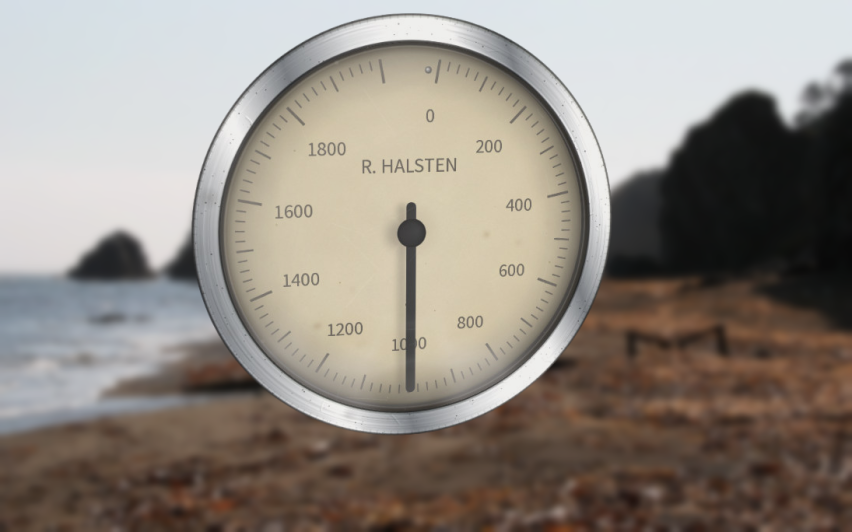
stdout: value=1000 unit=g
